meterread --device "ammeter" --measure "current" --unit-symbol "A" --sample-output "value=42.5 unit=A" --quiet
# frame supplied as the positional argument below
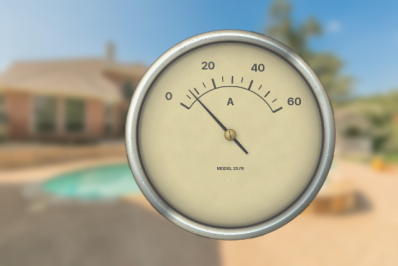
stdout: value=7.5 unit=A
